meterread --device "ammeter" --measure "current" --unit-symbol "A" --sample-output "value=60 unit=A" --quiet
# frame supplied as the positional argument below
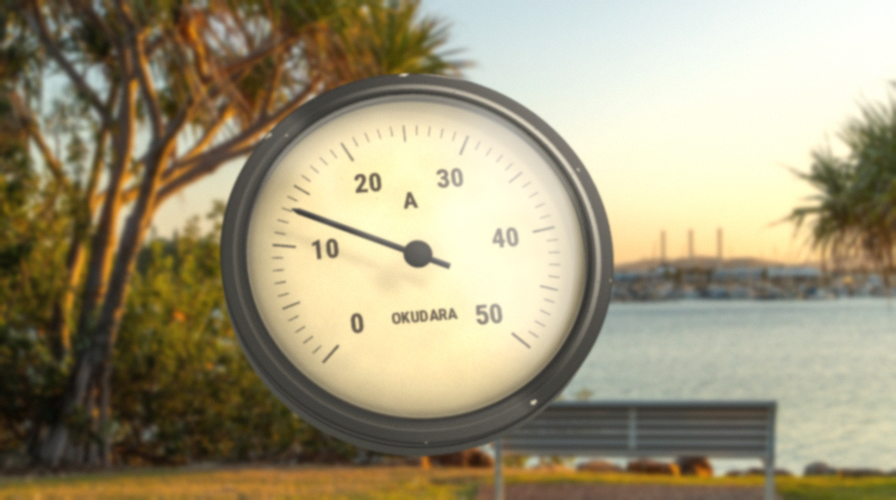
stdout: value=13 unit=A
